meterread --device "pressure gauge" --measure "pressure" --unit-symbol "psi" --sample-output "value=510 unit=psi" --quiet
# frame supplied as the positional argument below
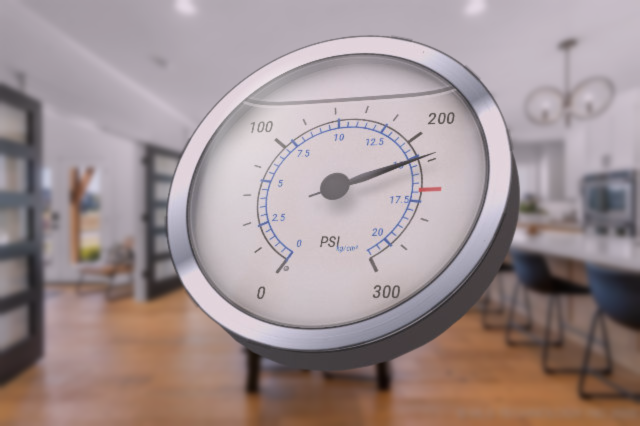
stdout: value=220 unit=psi
